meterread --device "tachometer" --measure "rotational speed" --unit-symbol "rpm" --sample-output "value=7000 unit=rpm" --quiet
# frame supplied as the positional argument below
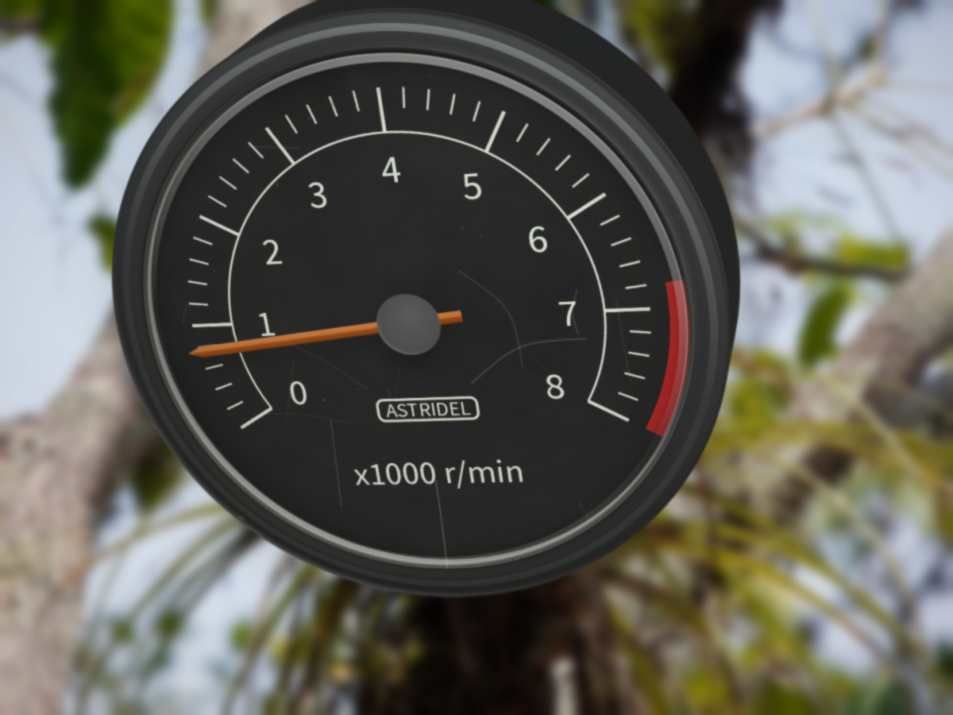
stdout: value=800 unit=rpm
